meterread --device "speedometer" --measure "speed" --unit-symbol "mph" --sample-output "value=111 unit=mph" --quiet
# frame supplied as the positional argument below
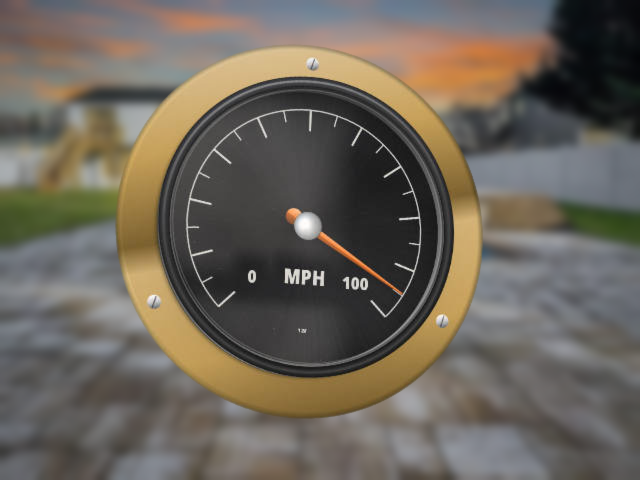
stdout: value=95 unit=mph
